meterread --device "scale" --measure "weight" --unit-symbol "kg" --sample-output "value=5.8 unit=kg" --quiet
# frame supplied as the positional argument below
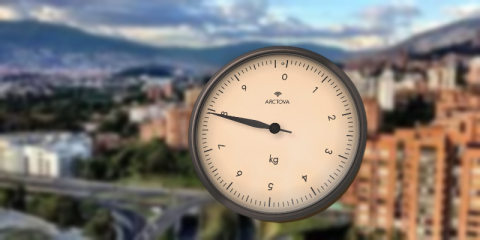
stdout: value=7.9 unit=kg
